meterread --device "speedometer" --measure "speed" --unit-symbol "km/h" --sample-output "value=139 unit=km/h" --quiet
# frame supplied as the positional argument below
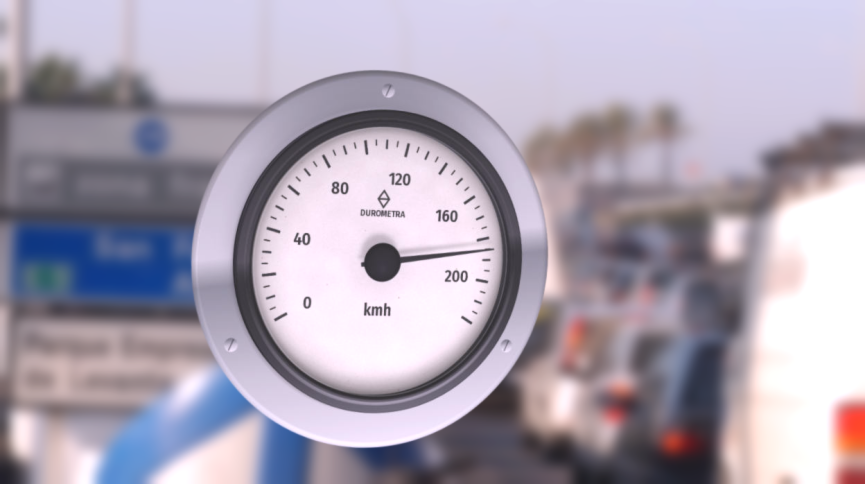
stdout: value=185 unit=km/h
